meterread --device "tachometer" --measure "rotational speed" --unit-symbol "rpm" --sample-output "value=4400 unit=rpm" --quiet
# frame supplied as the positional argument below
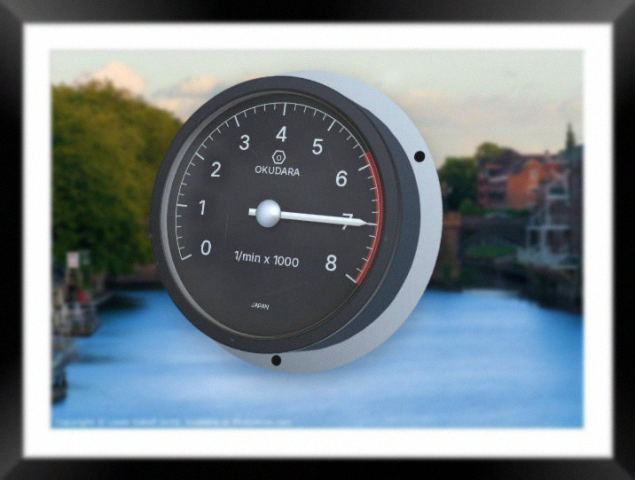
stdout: value=7000 unit=rpm
